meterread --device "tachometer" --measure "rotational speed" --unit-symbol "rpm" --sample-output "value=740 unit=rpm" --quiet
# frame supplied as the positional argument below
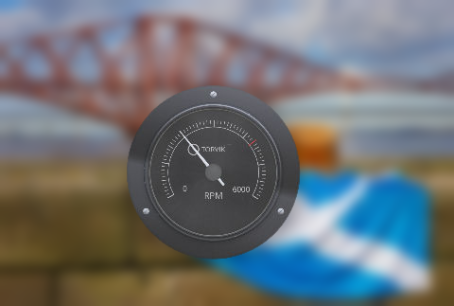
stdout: value=2000 unit=rpm
